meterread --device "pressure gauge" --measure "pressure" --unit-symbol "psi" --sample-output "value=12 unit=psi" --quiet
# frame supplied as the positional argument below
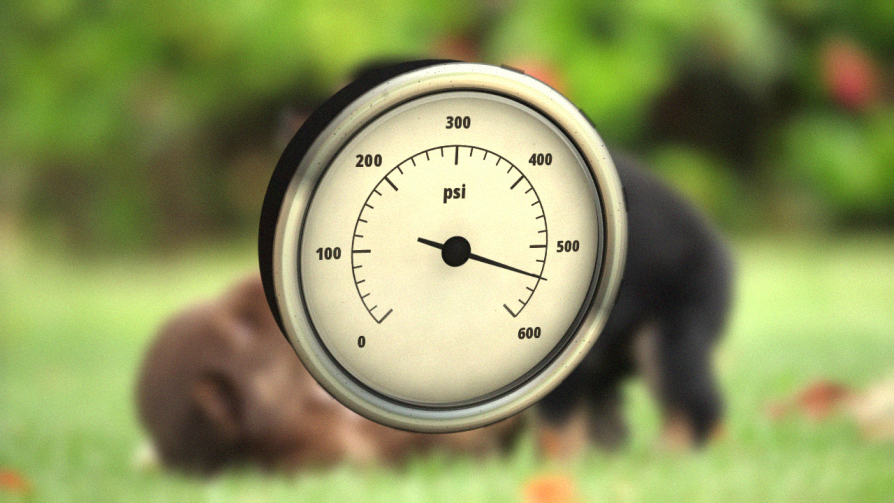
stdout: value=540 unit=psi
